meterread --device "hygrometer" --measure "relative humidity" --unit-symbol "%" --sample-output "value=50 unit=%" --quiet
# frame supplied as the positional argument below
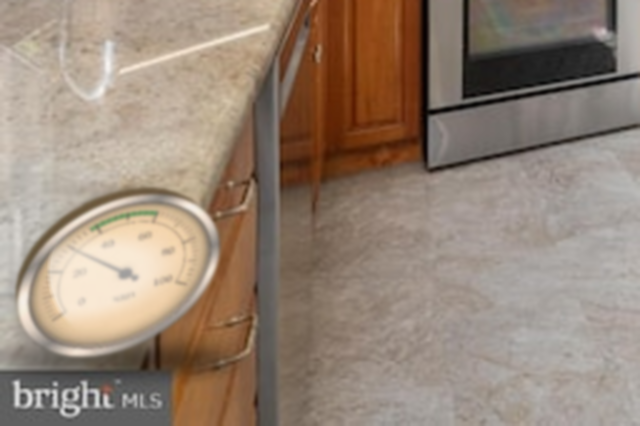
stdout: value=30 unit=%
